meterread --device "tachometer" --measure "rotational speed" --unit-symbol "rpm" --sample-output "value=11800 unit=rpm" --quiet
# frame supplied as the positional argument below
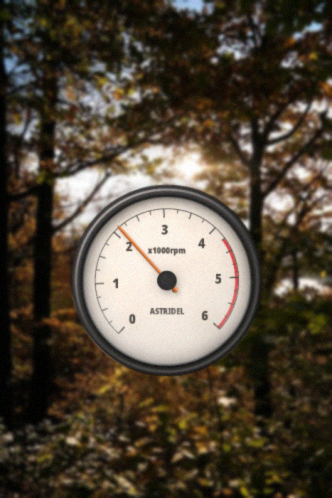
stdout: value=2125 unit=rpm
